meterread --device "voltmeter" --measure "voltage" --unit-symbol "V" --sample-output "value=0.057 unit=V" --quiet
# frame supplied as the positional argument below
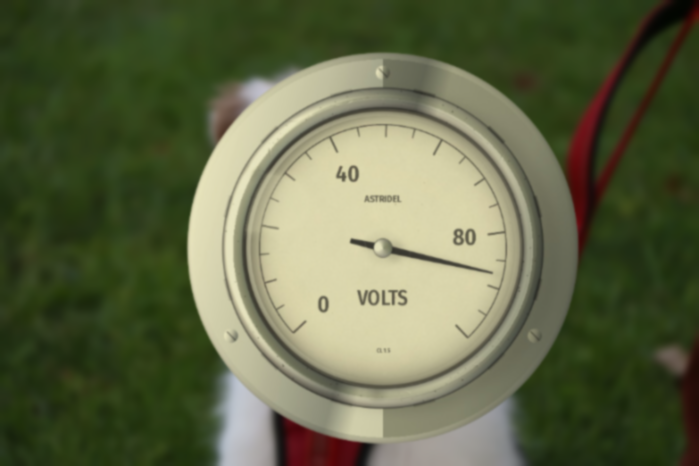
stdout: value=87.5 unit=V
